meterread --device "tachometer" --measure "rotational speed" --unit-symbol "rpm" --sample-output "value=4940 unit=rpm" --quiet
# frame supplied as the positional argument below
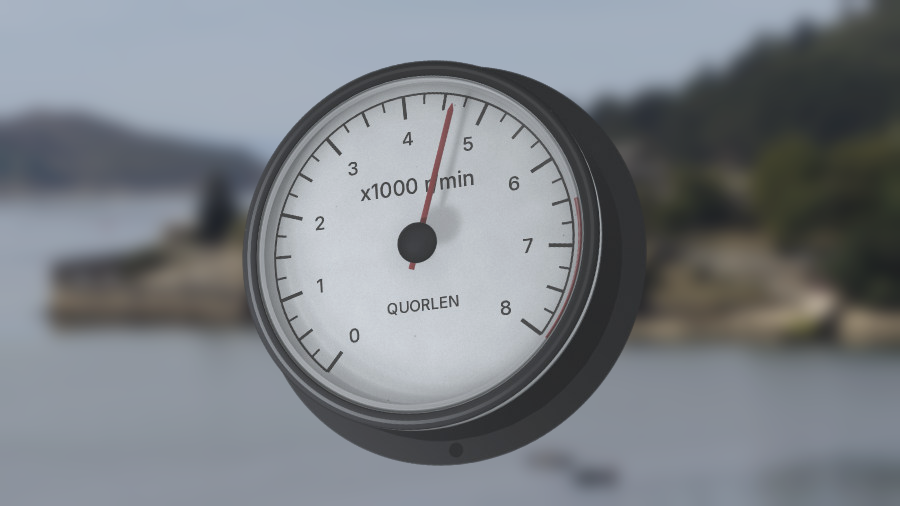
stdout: value=4625 unit=rpm
